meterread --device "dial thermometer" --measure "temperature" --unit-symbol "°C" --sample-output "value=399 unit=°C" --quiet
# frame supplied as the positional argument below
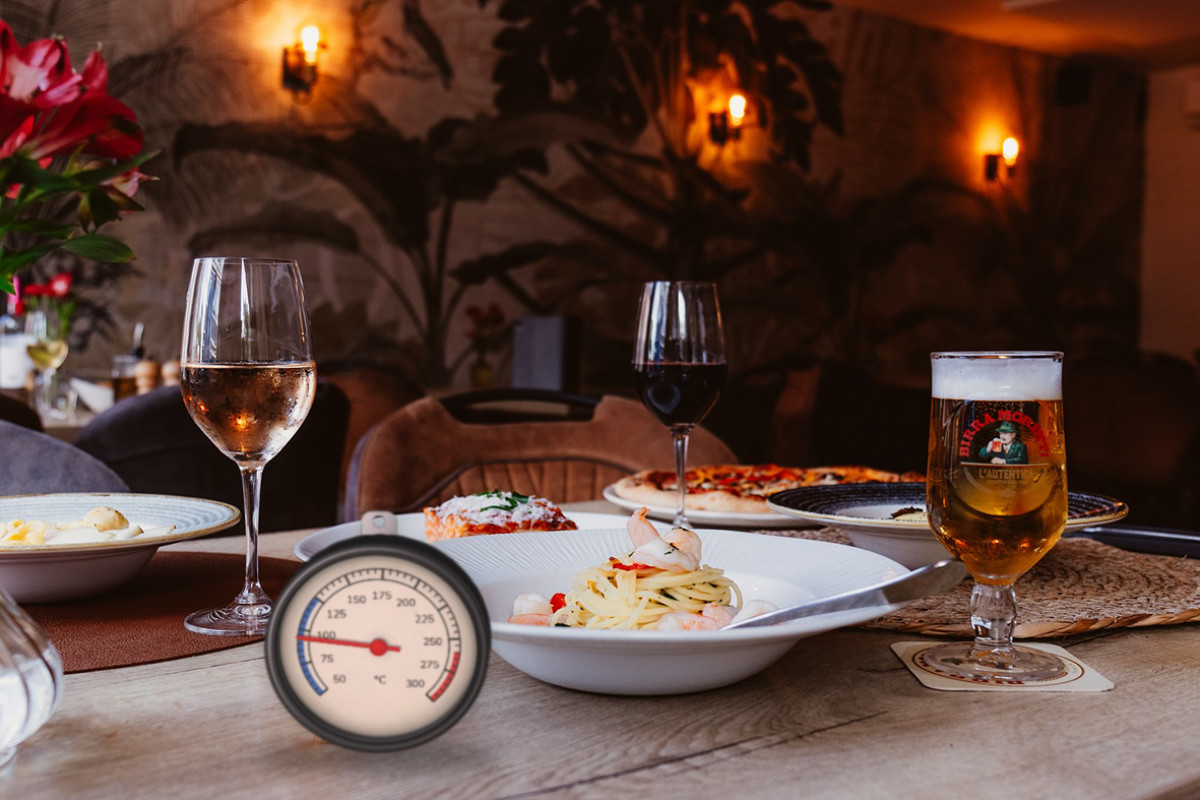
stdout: value=95 unit=°C
